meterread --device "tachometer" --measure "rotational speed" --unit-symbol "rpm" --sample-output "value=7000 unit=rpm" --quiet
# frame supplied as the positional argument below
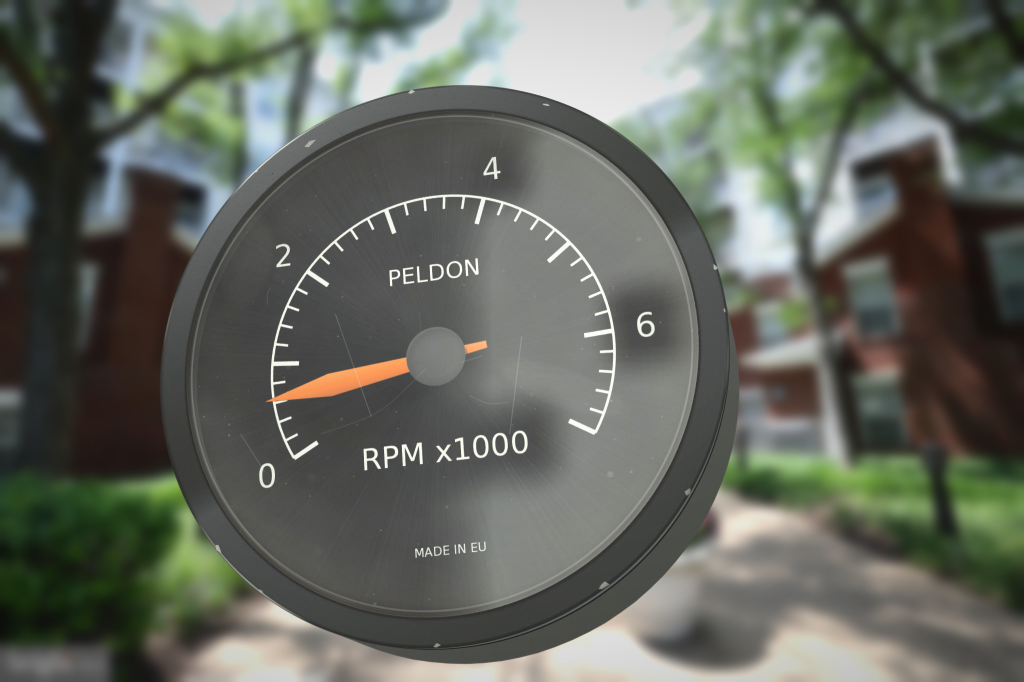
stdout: value=600 unit=rpm
